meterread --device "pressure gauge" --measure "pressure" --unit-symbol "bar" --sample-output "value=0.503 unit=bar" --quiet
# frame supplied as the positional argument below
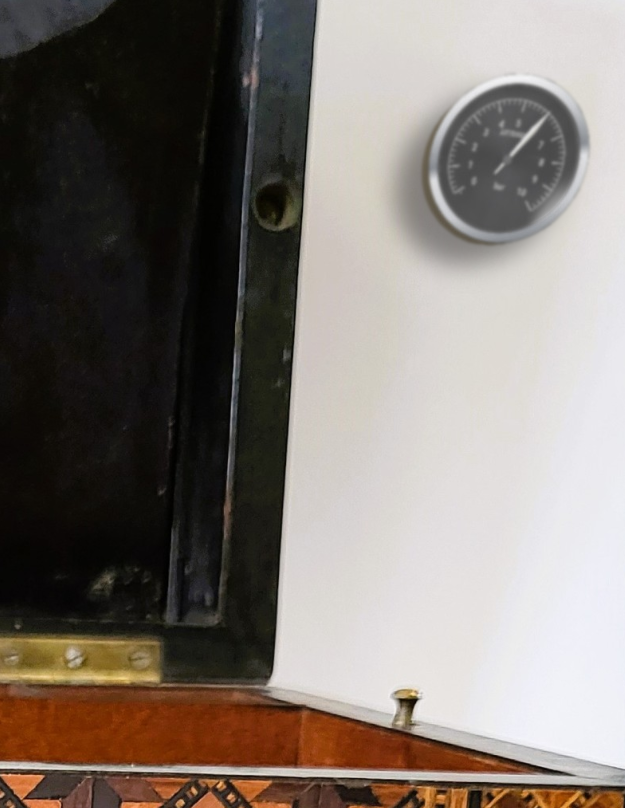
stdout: value=6 unit=bar
